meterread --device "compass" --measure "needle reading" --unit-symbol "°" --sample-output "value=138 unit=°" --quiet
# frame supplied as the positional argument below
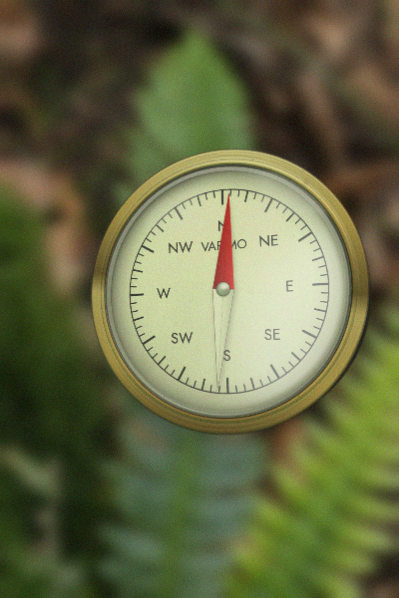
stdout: value=5 unit=°
